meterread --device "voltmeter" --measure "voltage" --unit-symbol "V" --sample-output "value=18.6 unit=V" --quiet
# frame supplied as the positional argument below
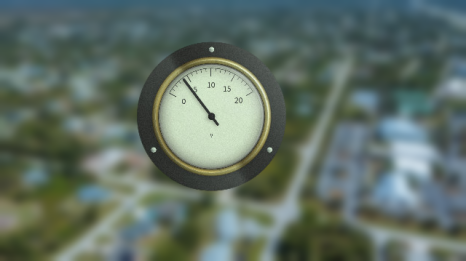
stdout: value=4 unit=V
